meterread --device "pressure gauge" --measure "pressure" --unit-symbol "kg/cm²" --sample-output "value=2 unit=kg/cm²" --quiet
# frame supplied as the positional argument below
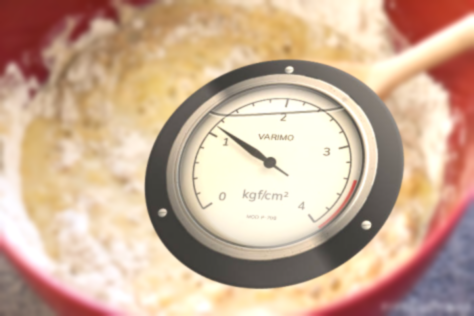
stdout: value=1.1 unit=kg/cm²
